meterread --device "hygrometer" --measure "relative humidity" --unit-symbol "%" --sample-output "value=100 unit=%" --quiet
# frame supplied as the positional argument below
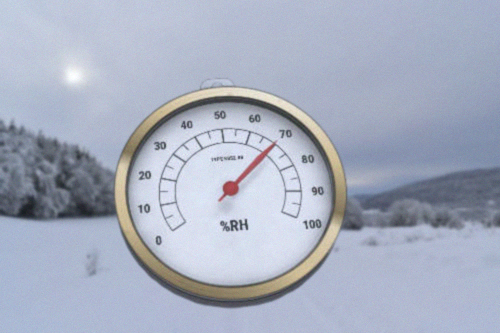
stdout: value=70 unit=%
